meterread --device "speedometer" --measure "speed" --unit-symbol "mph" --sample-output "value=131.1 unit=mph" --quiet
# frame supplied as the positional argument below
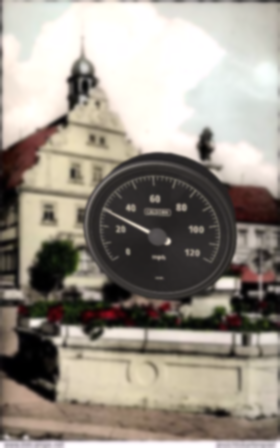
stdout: value=30 unit=mph
